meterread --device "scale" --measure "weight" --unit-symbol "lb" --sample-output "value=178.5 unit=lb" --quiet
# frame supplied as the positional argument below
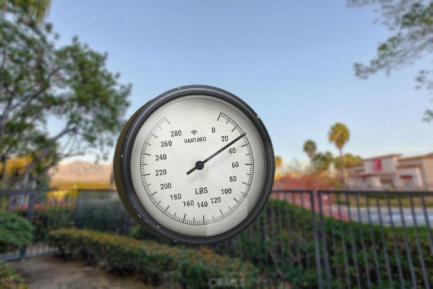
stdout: value=30 unit=lb
